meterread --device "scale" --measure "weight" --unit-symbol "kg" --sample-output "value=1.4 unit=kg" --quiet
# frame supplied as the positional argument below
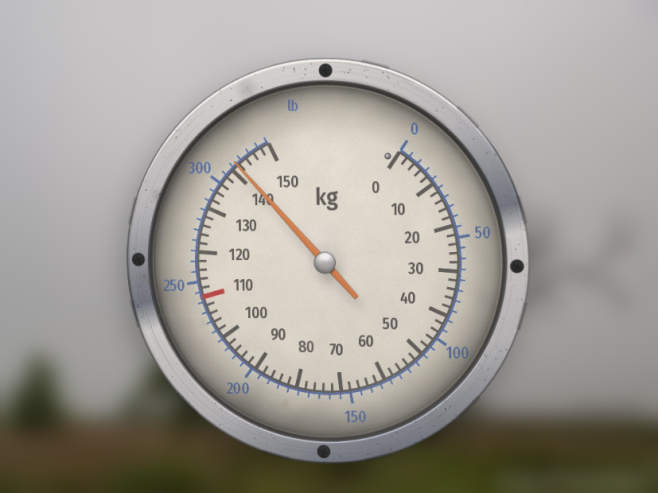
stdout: value=142 unit=kg
